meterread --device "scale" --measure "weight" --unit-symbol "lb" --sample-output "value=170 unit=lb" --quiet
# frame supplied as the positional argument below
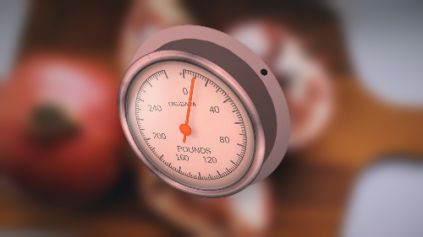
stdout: value=10 unit=lb
